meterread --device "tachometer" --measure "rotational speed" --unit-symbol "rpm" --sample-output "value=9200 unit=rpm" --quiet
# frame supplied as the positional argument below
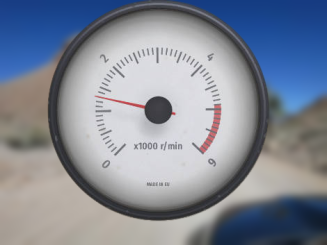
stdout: value=1300 unit=rpm
